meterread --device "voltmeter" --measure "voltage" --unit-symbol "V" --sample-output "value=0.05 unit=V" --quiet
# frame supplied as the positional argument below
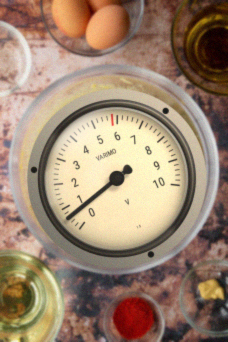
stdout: value=0.6 unit=V
